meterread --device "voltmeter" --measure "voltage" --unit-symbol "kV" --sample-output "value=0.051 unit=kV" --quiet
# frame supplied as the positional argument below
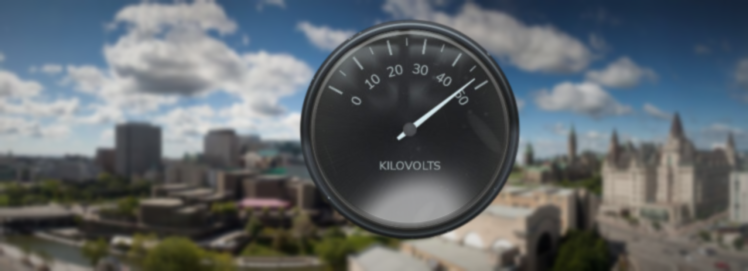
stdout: value=47.5 unit=kV
